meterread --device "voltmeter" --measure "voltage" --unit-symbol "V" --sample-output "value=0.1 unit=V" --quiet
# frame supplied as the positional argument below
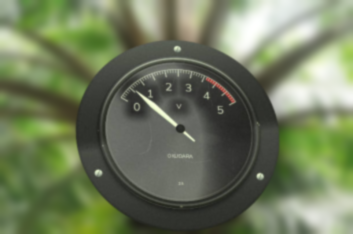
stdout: value=0.5 unit=V
